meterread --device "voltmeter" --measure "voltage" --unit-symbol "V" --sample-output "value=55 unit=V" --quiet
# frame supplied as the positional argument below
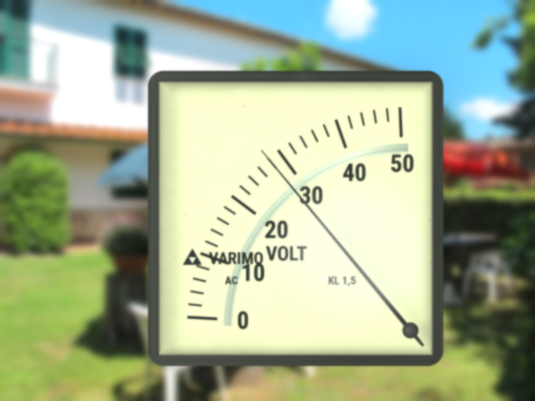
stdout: value=28 unit=V
